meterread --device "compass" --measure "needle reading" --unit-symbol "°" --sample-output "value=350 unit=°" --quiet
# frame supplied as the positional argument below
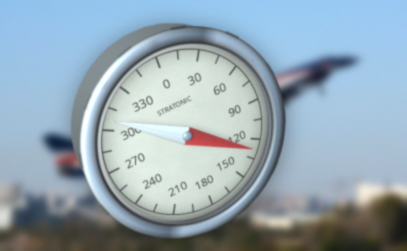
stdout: value=127.5 unit=°
